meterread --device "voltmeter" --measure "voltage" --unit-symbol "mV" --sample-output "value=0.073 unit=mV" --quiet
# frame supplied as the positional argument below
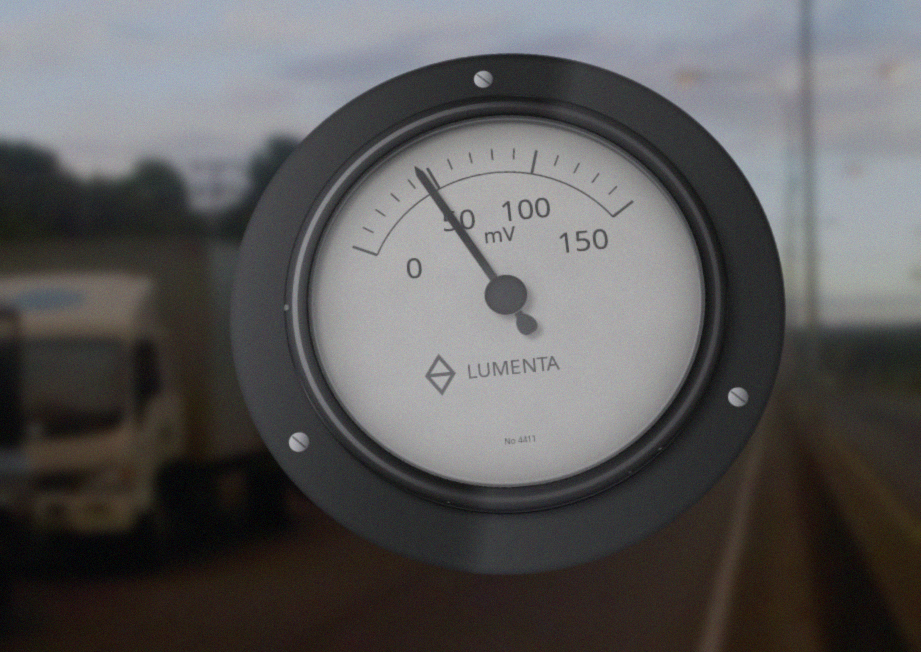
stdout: value=45 unit=mV
